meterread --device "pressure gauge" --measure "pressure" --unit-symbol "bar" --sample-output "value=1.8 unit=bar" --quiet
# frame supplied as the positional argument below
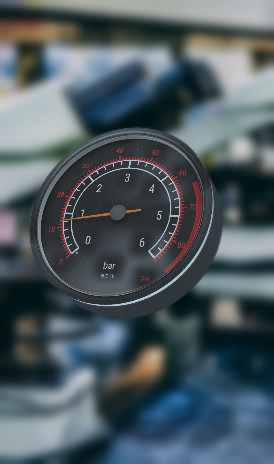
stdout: value=0.8 unit=bar
